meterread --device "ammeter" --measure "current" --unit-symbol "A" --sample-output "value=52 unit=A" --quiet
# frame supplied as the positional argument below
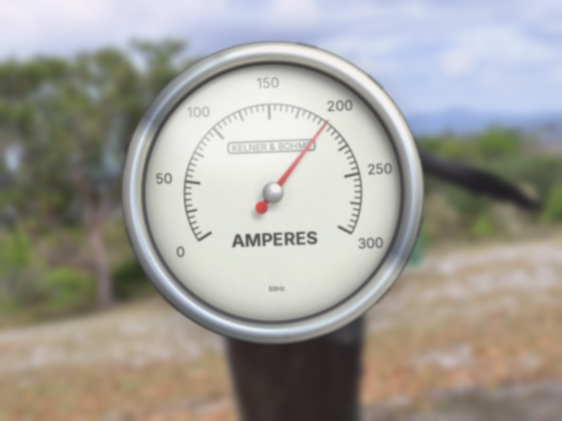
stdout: value=200 unit=A
